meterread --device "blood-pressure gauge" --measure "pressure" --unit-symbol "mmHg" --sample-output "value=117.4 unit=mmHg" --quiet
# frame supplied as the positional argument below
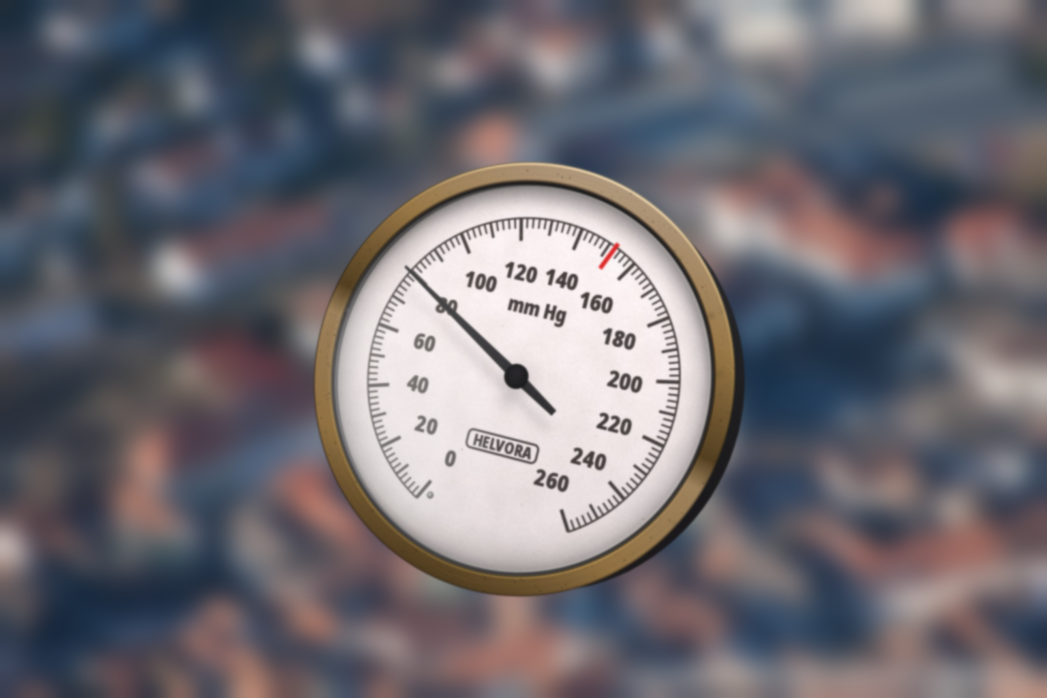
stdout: value=80 unit=mmHg
